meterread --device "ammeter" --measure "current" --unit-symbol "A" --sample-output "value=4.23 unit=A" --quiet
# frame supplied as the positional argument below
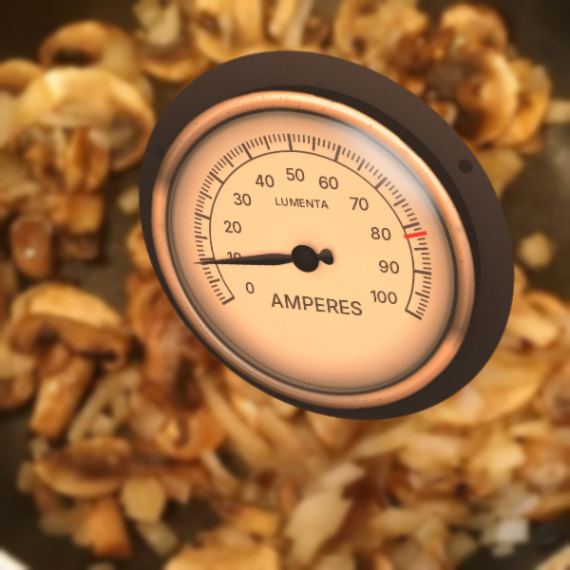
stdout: value=10 unit=A
